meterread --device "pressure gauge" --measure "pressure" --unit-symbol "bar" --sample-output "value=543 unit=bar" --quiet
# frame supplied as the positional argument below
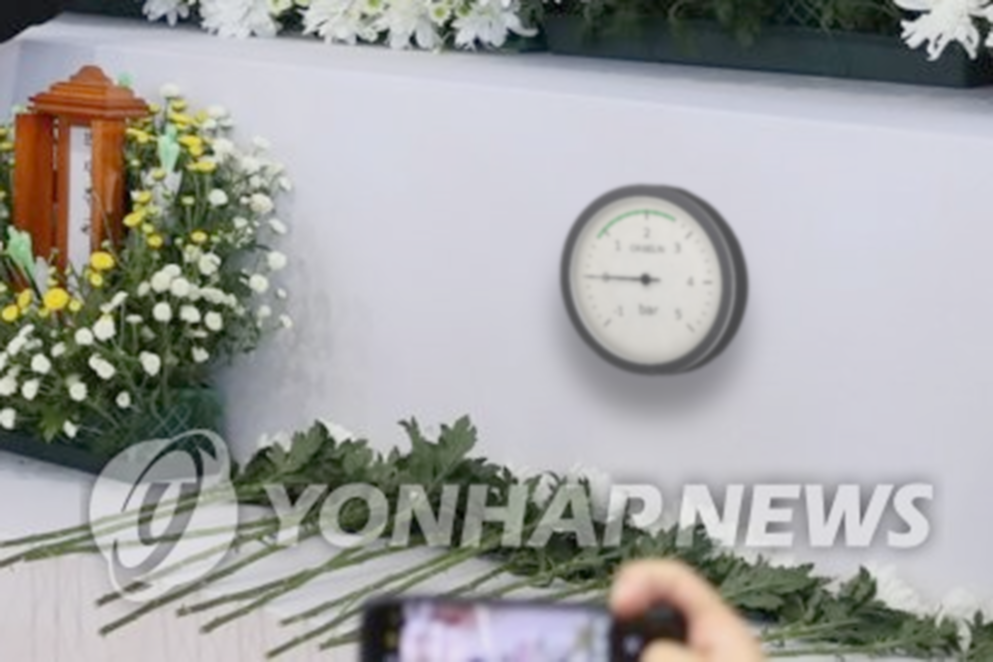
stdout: value=0 unit=bar
